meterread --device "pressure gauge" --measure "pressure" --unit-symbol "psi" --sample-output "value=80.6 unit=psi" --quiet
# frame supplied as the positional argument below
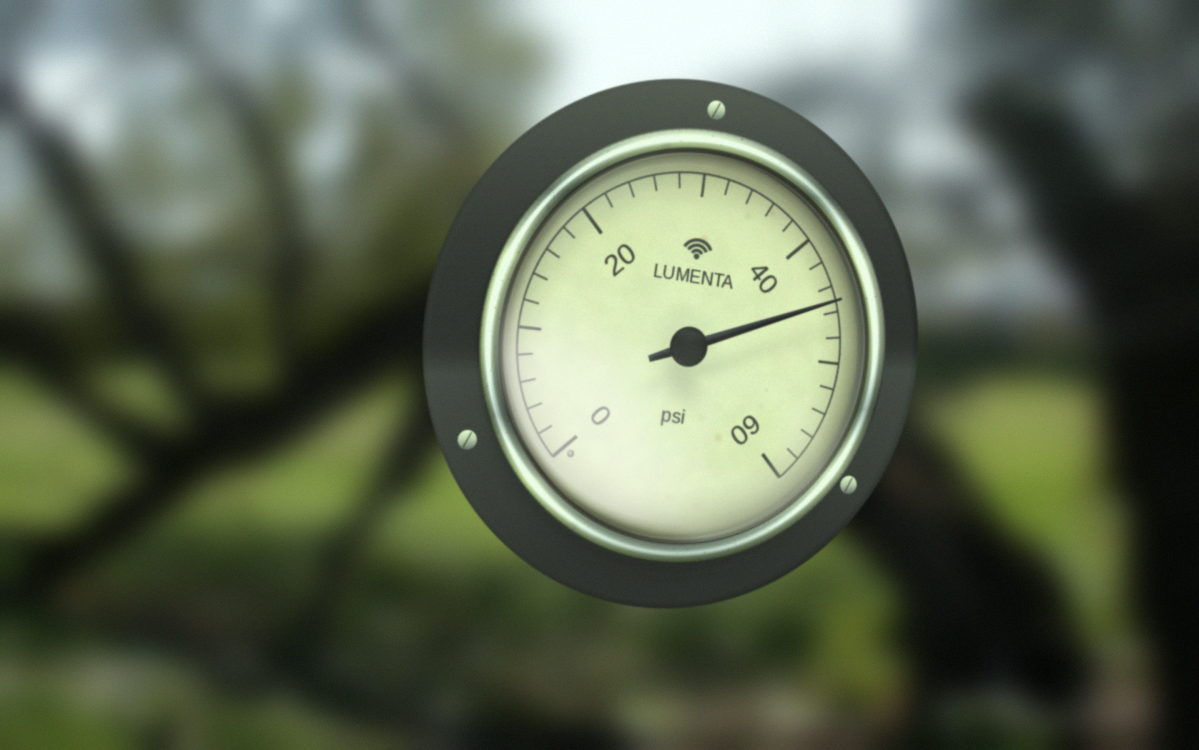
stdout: value=45 unit=psi
